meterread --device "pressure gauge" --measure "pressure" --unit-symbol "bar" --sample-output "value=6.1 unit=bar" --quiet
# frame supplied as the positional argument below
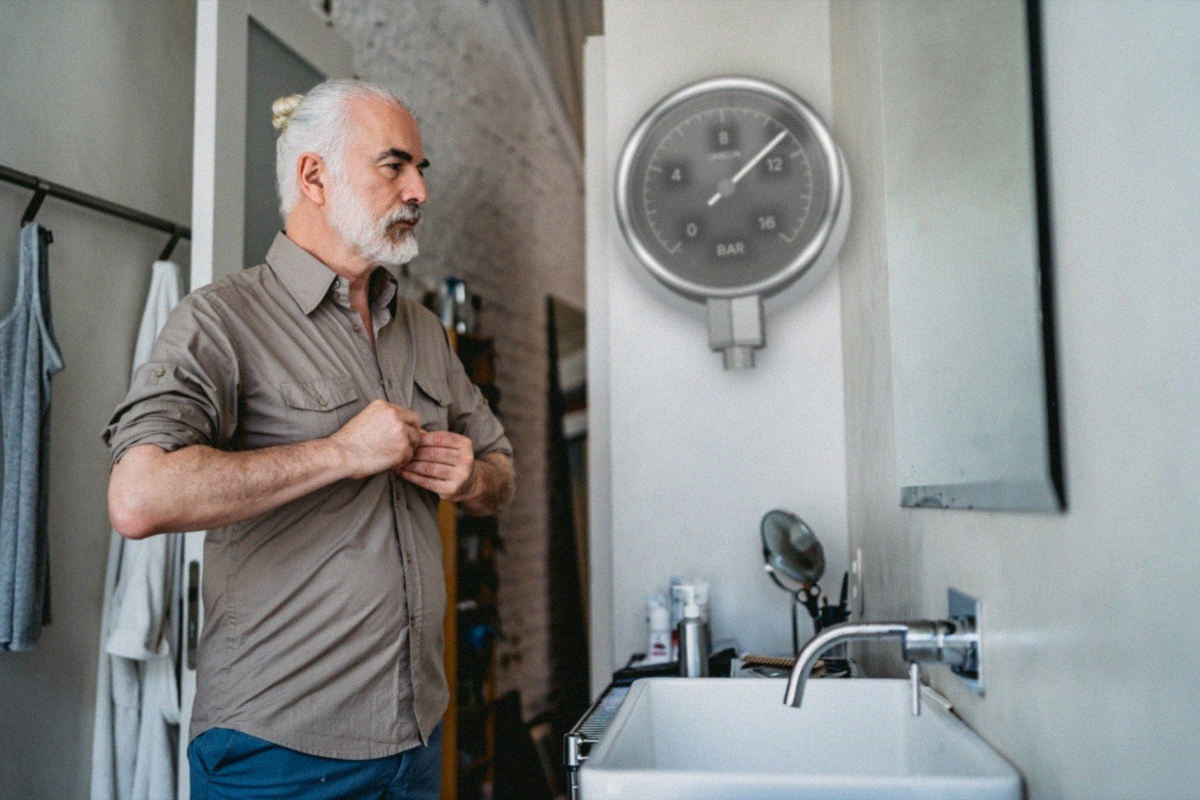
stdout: value=11 unit=bar
